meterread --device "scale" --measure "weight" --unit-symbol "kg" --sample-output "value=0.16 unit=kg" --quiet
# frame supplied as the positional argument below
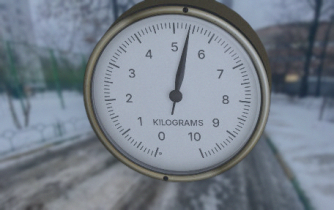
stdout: value=5.4 unit=kg
